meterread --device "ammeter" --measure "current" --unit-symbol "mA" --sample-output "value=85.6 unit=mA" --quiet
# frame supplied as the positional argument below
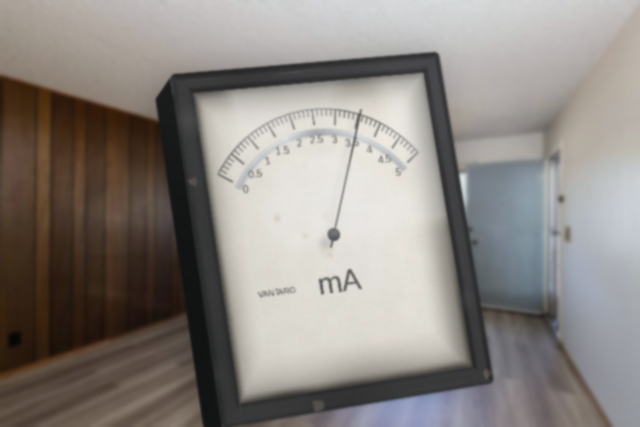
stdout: value=3.5 unit=mA
